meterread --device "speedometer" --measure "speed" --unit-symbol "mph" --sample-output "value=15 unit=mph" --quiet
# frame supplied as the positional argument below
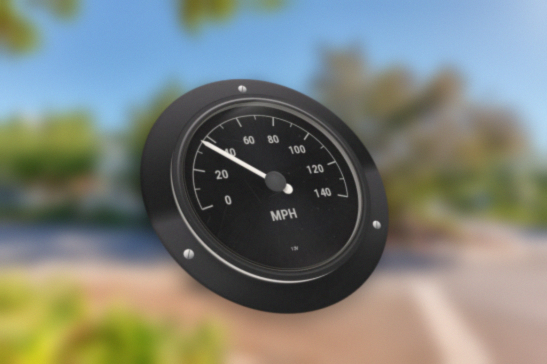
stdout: value=35 unit=mph
